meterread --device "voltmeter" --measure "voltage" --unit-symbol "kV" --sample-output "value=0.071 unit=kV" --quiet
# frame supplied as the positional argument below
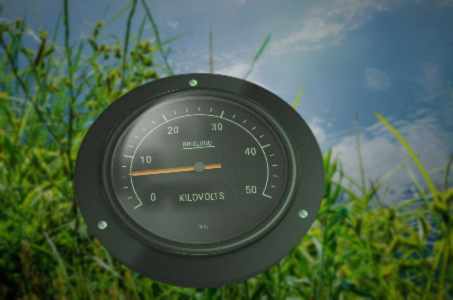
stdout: value=6 unit=kV
